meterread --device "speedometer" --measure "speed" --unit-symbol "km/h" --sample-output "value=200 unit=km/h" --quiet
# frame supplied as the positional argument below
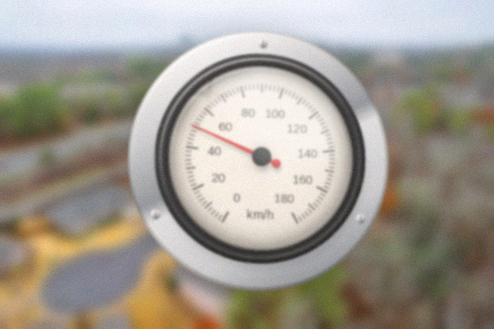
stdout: value=50 unit=km/h
